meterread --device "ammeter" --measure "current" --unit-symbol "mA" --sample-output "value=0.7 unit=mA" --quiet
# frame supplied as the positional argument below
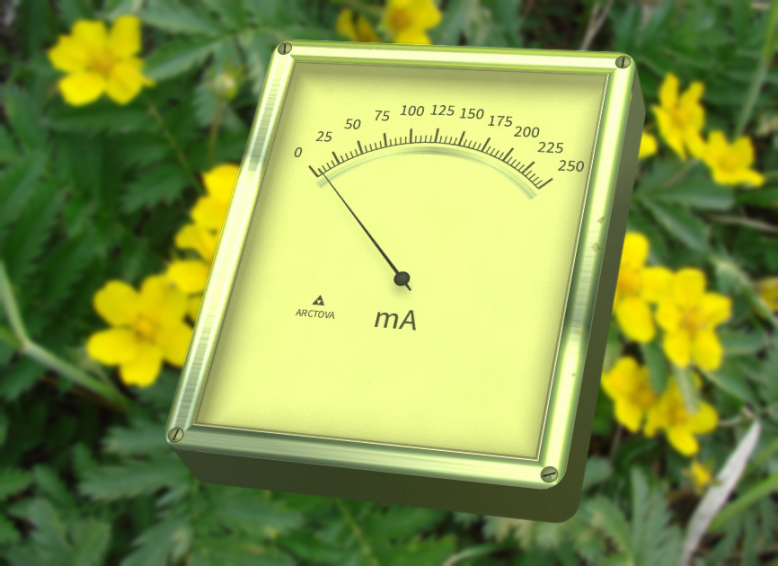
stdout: value=5 unit=mA
